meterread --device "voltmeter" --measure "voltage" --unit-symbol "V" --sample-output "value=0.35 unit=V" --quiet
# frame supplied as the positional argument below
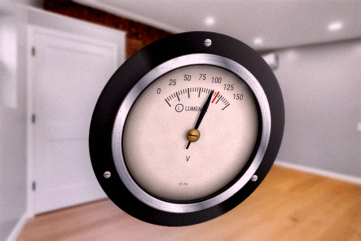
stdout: value=100 unit=V
